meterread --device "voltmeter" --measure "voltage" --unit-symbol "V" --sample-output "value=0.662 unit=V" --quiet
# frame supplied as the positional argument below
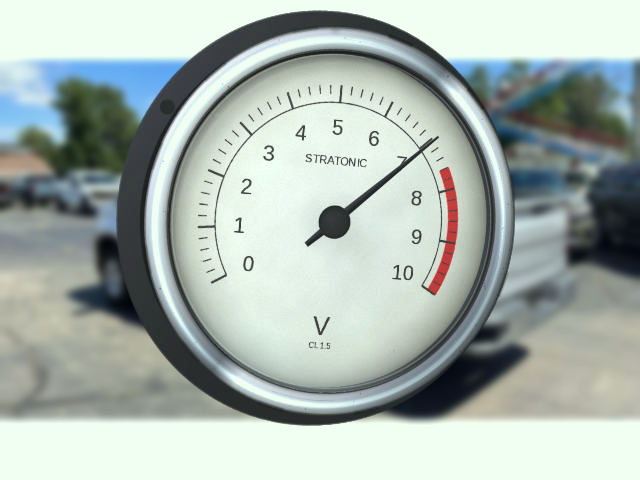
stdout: value=7 unit=V
